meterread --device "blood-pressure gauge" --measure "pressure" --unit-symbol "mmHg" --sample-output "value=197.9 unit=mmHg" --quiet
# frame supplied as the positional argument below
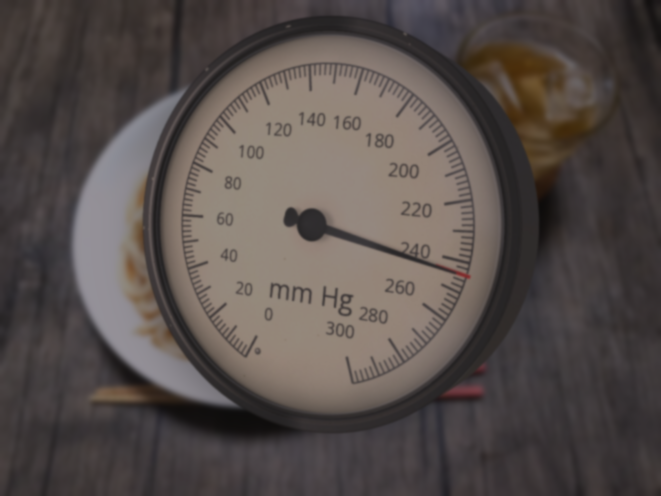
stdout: value=244 unit=mmHg
